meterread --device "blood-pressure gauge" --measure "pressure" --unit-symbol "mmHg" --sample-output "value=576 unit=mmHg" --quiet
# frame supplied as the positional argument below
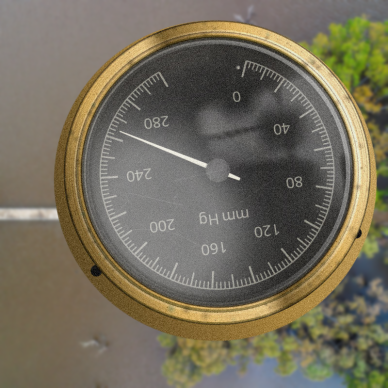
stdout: value=264 unit=mmHg
